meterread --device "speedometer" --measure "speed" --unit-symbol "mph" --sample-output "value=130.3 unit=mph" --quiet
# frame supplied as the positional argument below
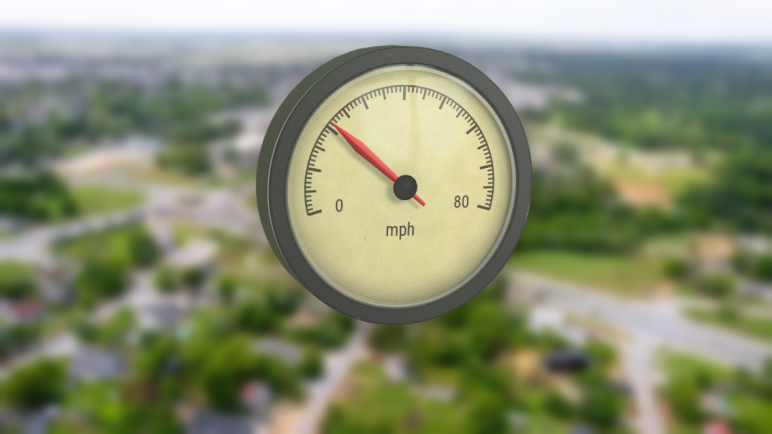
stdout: value=21 unit=mph
